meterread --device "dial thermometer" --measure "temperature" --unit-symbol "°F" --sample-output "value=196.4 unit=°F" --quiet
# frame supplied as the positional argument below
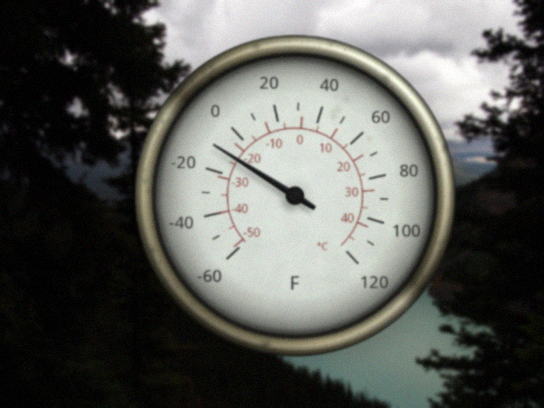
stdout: value=-10 unit=°F
